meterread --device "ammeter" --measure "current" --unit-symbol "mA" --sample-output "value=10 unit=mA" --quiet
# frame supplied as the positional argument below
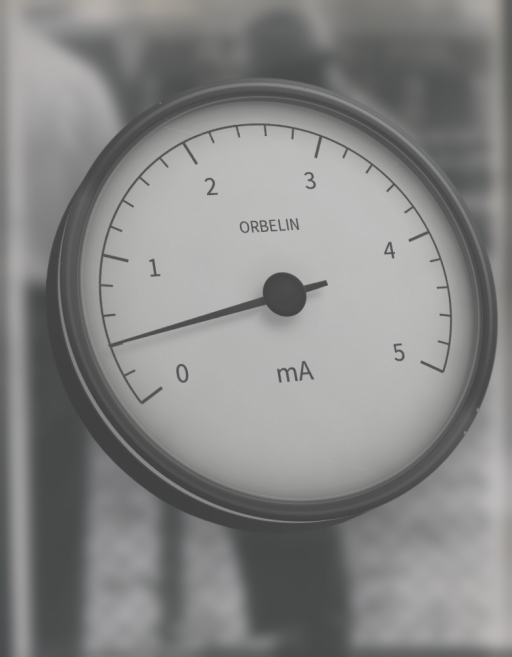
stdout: value=0.4 unit=mA
